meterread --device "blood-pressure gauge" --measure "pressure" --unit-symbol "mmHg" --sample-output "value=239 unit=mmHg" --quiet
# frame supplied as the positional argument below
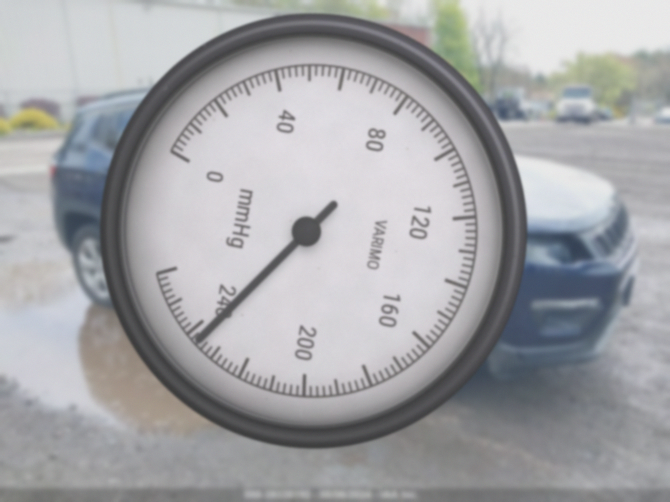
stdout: value=236 unit=mmHg
